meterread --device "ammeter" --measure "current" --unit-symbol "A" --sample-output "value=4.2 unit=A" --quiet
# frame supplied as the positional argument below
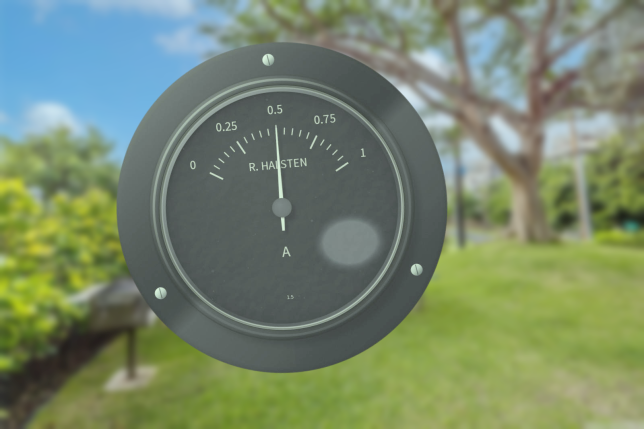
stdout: value=0.5 unit=A
